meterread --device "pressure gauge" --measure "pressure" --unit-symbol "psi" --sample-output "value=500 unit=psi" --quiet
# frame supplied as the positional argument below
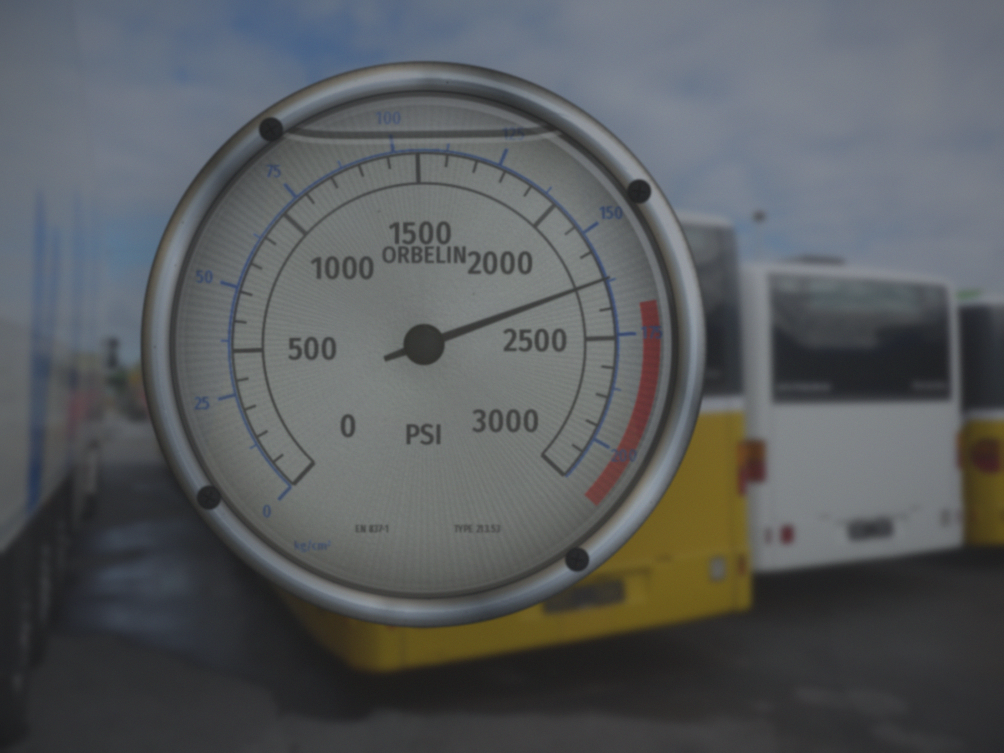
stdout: value=2300 unit=psi
